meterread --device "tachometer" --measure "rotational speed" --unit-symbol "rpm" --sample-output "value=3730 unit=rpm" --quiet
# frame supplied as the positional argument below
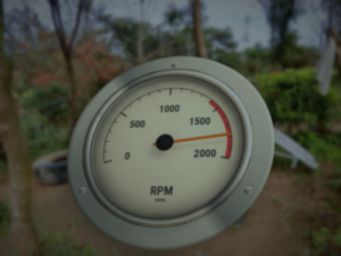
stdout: value=1800 unit=rpm
